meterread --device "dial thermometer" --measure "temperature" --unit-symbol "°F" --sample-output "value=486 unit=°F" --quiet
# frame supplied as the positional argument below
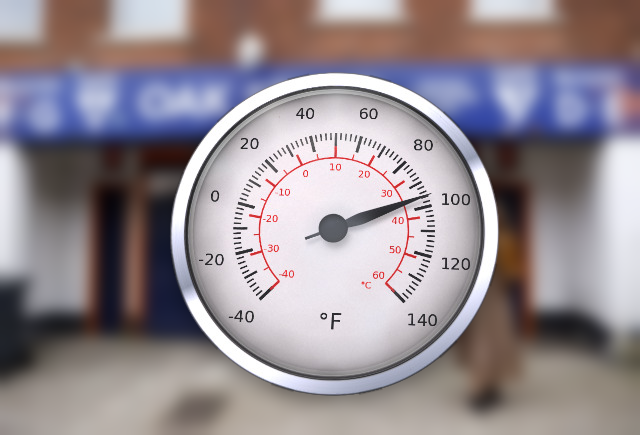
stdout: value=96 unit=°F
